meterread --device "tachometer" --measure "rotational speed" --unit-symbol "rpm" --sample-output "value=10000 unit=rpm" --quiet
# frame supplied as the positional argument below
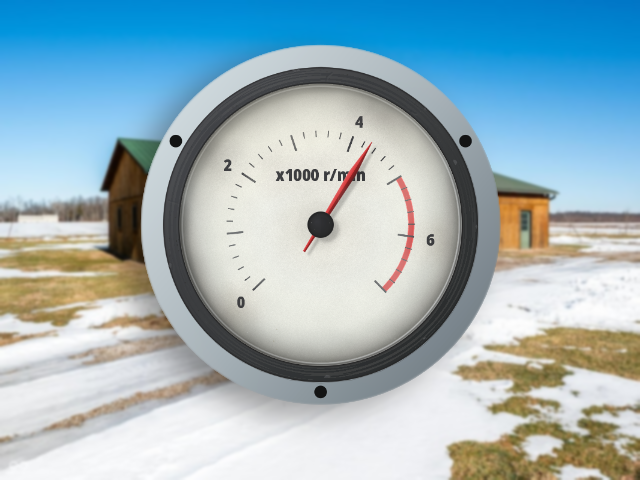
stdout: value=4300 unit=rpm
